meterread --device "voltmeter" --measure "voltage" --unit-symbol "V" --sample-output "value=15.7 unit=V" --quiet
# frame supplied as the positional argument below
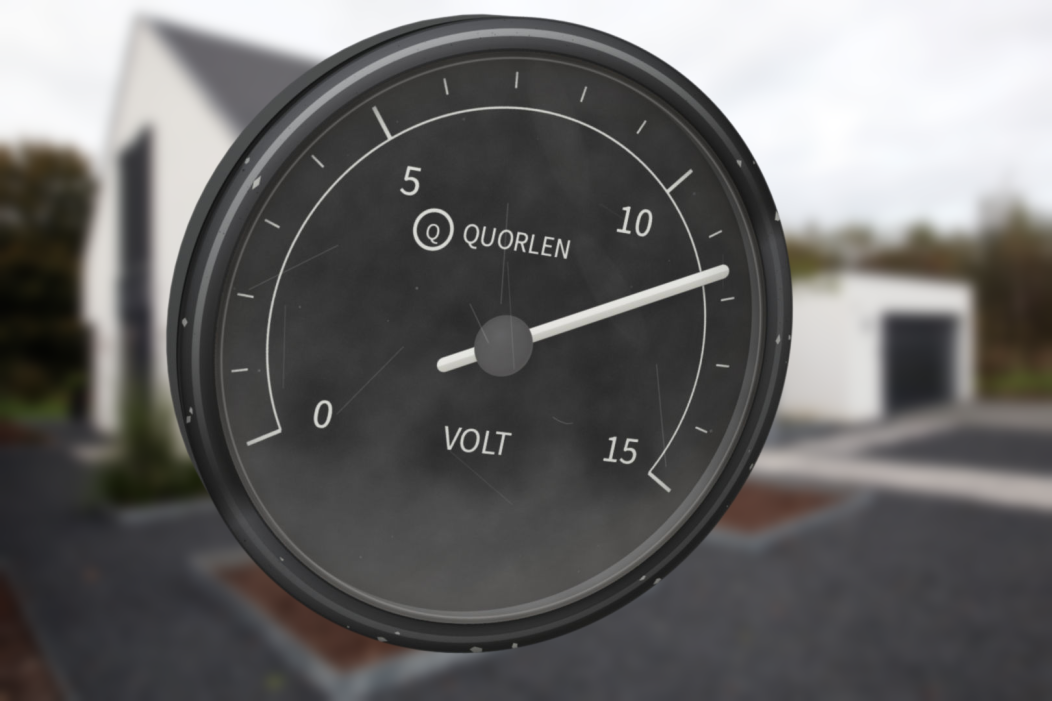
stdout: value=11.5 unit=V
